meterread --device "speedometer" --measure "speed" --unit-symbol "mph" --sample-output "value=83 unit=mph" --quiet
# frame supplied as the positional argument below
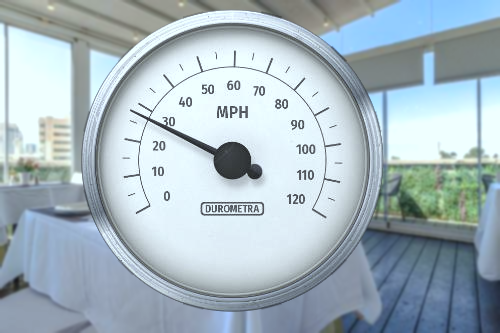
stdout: value=27.5 unit=mph
